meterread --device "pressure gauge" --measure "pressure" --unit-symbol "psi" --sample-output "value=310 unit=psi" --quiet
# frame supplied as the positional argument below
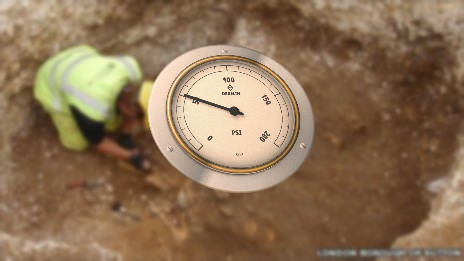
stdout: value=50 unit=psi
